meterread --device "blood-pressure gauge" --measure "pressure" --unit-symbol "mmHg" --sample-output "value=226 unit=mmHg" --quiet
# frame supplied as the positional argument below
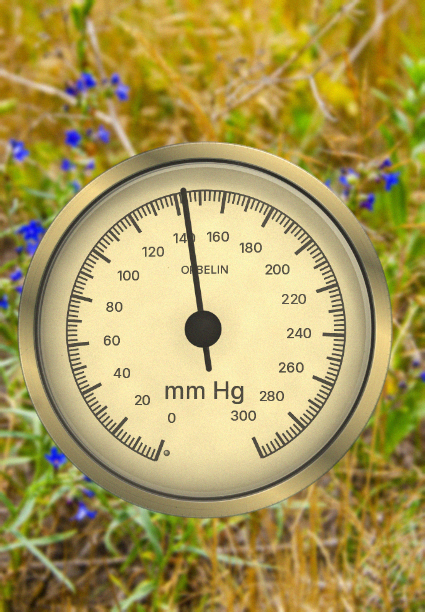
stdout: value=144 unit=mmHg
